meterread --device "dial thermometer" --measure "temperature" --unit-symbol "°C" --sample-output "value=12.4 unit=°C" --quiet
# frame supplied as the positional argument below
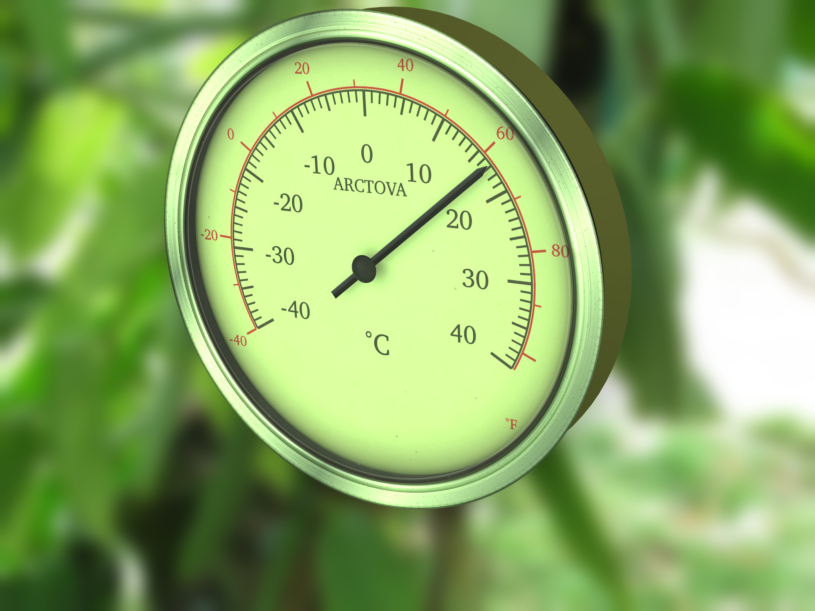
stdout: value=17 unit=°C
